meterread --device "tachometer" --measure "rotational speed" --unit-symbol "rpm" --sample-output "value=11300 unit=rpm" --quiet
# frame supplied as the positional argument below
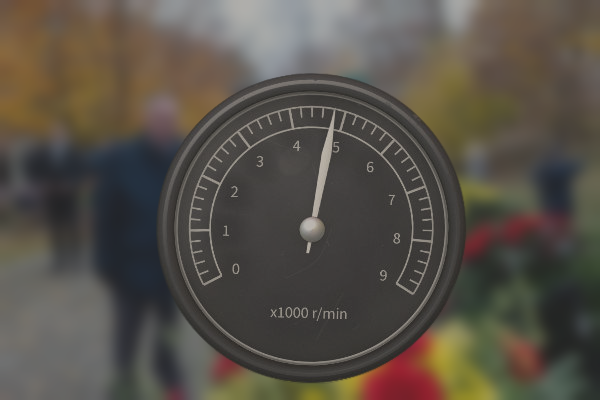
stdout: value=4800 unit=rpm
